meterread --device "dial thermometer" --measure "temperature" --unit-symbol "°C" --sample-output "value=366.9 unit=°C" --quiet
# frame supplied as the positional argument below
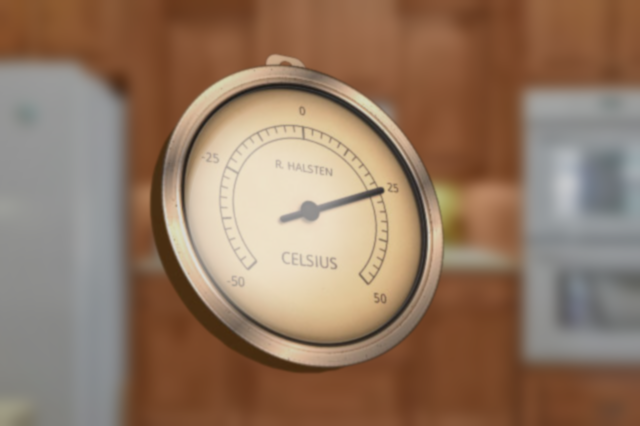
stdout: value=25 unit=°C
